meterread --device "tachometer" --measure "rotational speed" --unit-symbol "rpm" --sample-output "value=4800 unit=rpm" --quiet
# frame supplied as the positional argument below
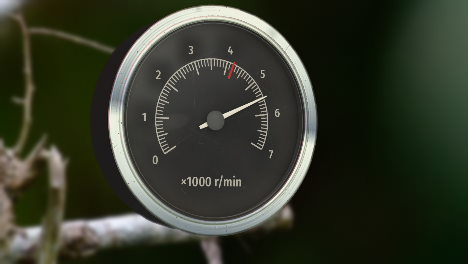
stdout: value=5500 unit=rpm
